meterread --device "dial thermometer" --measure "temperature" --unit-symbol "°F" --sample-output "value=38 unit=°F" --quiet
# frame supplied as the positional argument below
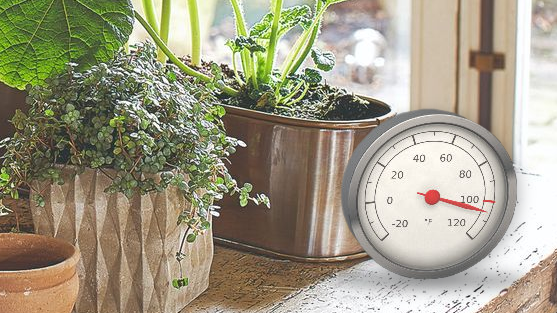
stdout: value=105 unit=°F
